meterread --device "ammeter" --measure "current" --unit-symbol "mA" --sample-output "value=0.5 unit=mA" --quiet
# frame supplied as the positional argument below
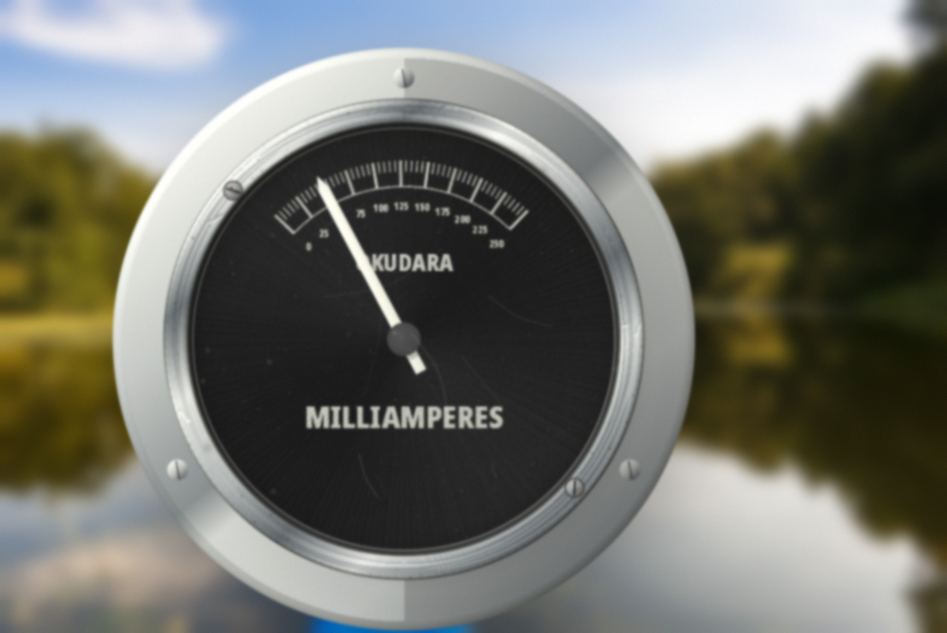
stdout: value=50 unit=mA
